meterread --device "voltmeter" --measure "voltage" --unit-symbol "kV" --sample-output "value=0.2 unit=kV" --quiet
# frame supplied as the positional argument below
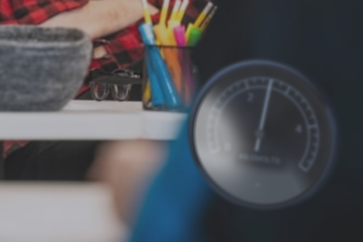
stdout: value=2.6 unit=kV
